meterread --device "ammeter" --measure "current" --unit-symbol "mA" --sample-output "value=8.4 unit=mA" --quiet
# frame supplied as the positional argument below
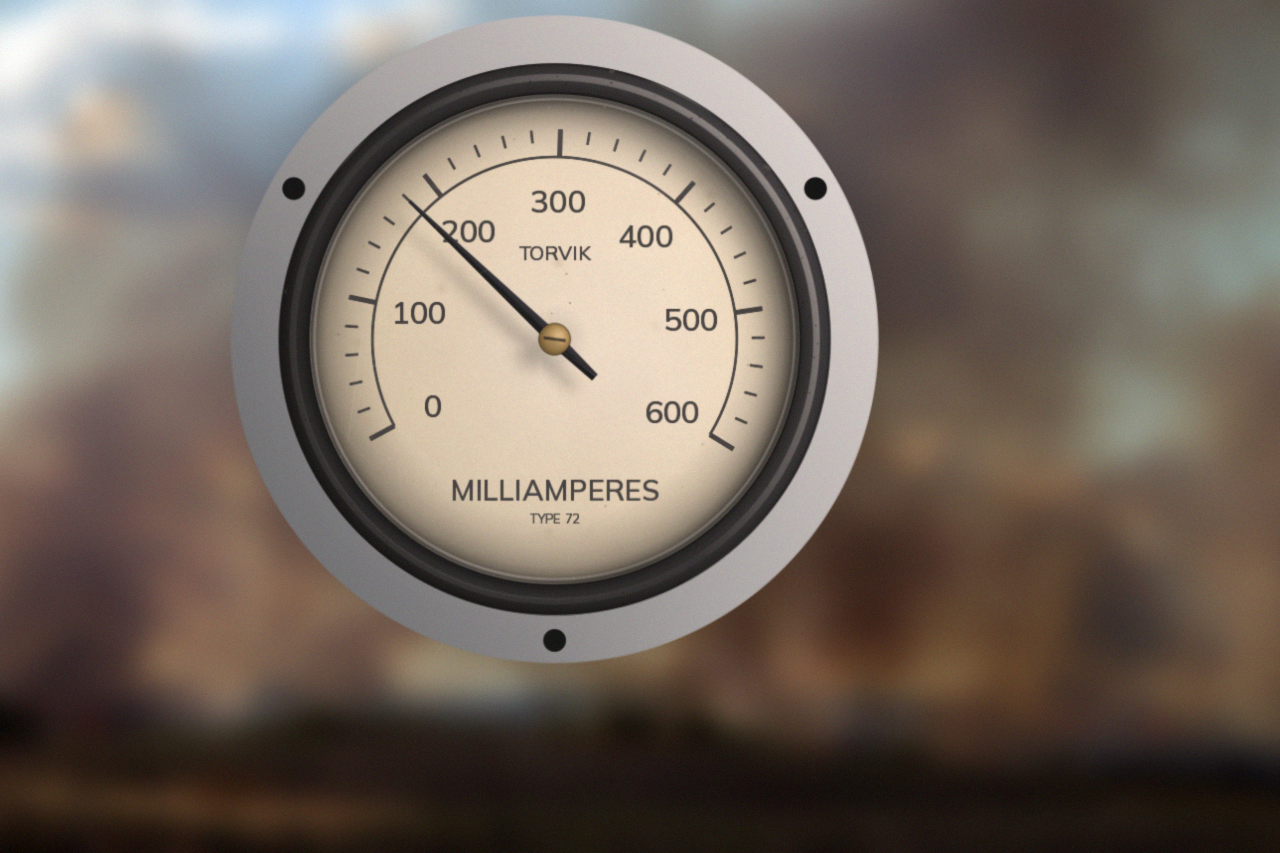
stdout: value=180 unit=mA
